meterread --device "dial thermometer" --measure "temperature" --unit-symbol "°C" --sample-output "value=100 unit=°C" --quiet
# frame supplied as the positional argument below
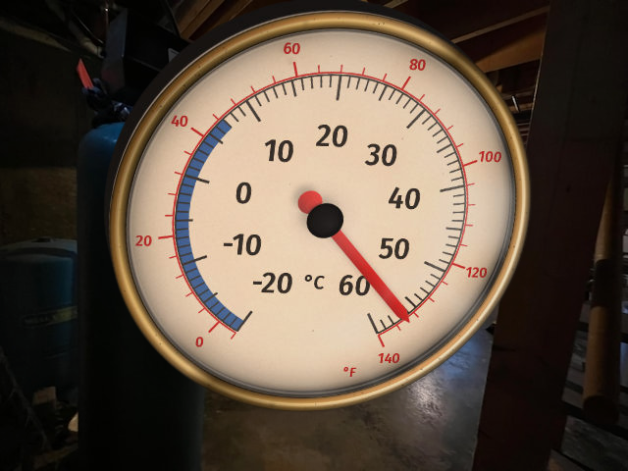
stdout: value=56.5 unit=°C
